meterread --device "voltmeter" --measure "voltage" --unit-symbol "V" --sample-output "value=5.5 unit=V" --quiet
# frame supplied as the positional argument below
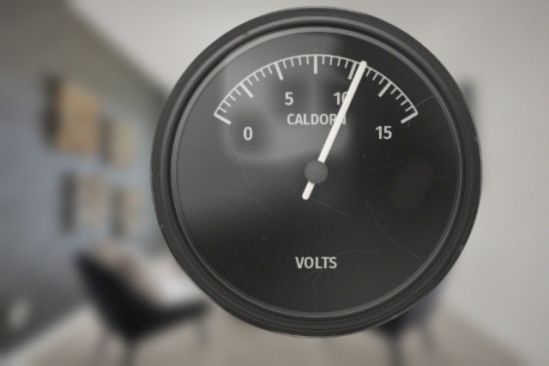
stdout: value=10.5 unit=V
